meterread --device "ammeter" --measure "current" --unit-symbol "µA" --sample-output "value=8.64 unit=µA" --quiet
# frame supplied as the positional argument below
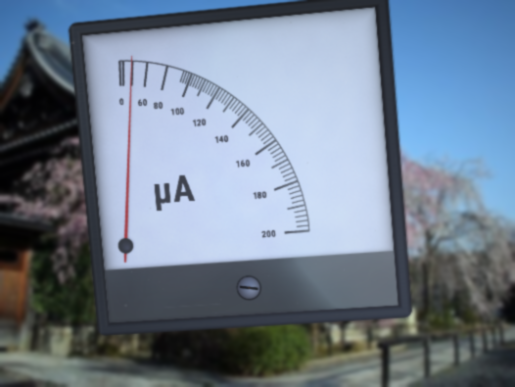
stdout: value=40 unit=µA
